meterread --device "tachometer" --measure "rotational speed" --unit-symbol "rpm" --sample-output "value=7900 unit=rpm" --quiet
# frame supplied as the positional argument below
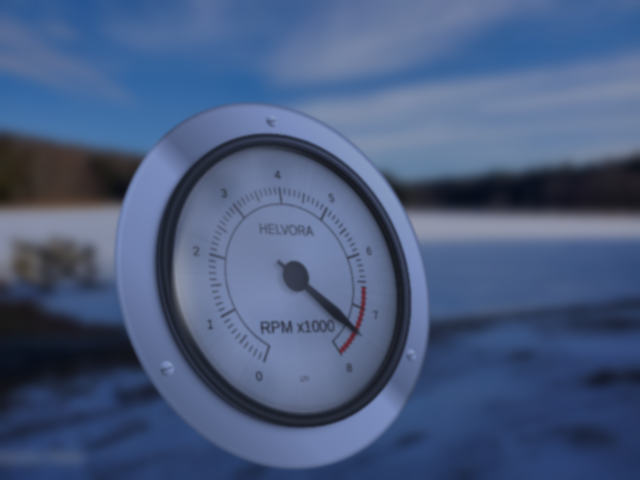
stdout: value=7500 unit=rpm
